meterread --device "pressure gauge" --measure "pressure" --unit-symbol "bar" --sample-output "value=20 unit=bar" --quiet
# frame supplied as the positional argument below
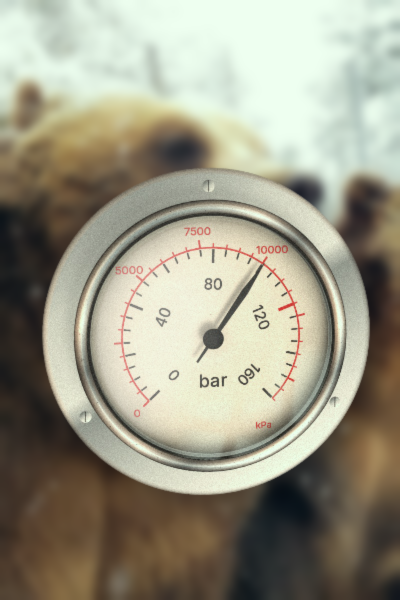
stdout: value=100 unit=bar
